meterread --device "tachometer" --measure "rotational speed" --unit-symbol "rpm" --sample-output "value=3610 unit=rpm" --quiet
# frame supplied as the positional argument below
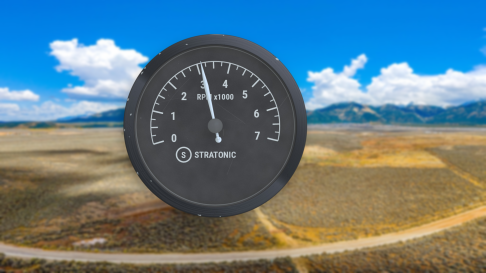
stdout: value=3125 unit=rpm
